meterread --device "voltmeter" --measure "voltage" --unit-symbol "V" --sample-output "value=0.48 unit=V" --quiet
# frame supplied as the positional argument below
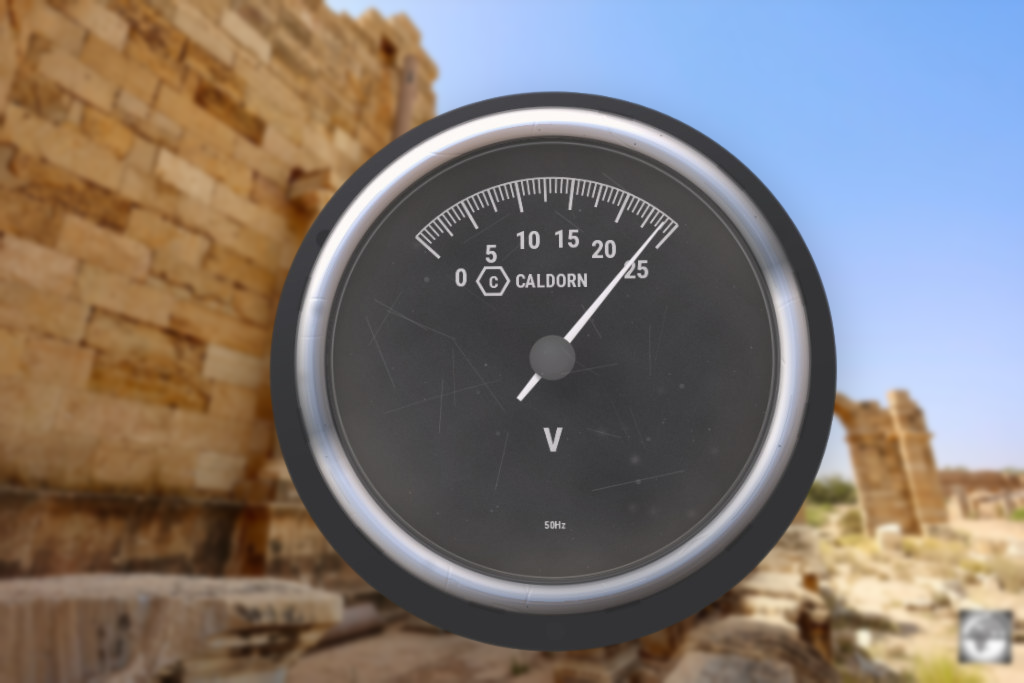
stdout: value=24 unit=V
